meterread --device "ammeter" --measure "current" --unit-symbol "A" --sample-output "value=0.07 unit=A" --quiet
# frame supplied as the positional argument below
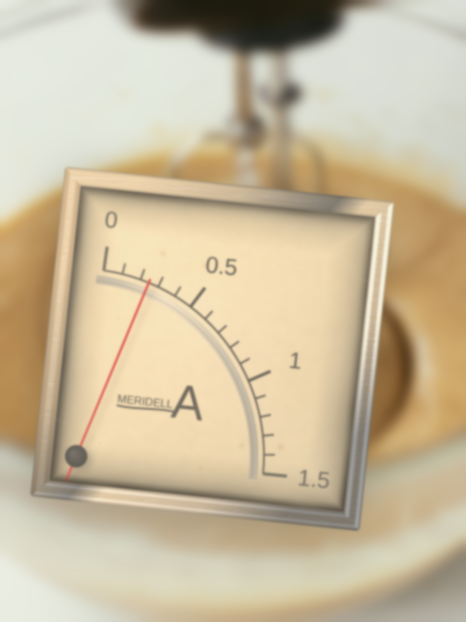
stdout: value=0.25 unit=A
